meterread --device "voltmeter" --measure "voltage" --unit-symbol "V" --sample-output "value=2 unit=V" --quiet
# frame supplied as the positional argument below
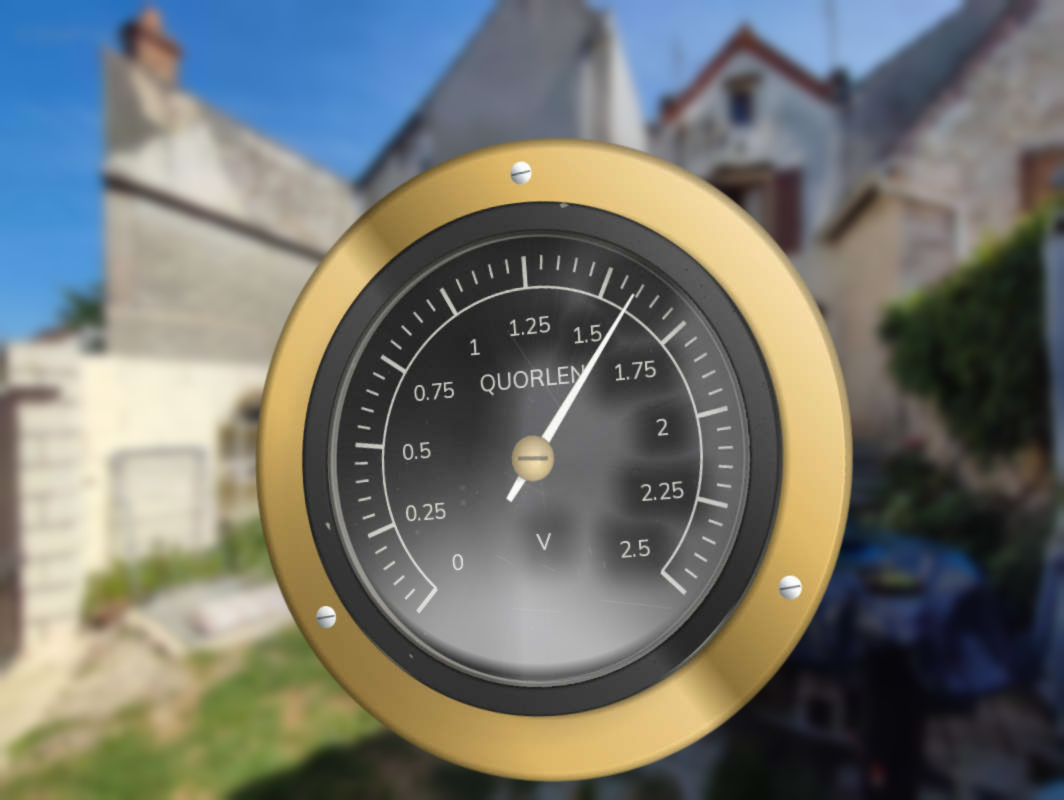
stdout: value=1.6 unit=V
